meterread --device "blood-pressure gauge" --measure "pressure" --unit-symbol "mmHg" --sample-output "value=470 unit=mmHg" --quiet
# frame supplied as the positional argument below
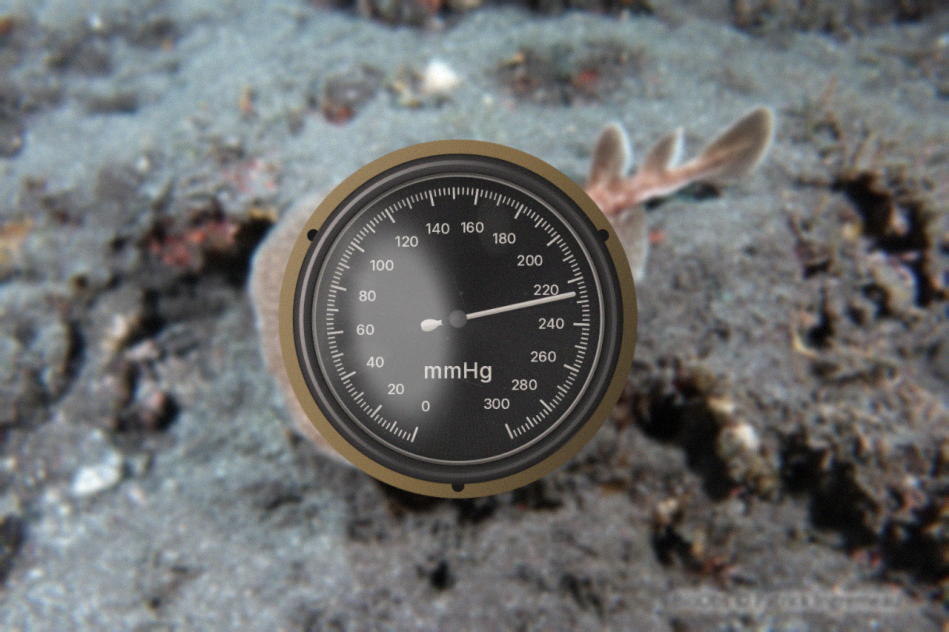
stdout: value=226 unit=mmHg
